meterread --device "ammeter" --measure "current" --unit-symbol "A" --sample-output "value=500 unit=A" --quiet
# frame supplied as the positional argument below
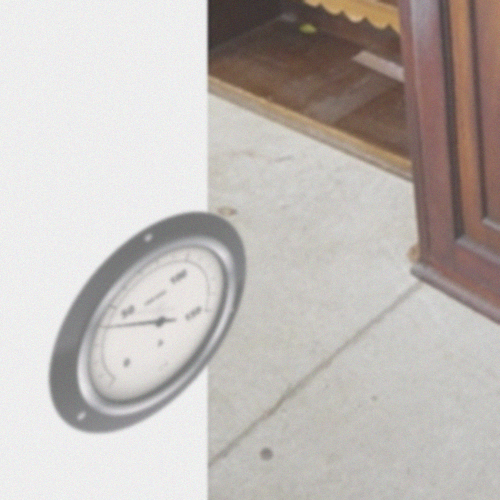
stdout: value=40 unit=A
